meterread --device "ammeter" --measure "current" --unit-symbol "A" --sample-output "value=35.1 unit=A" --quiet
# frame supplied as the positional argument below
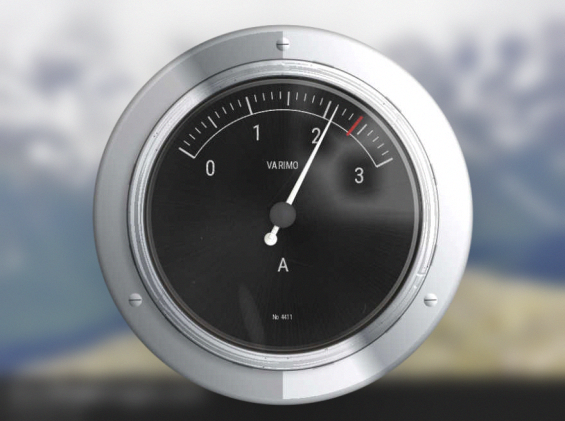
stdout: value=2.1 unit=A
